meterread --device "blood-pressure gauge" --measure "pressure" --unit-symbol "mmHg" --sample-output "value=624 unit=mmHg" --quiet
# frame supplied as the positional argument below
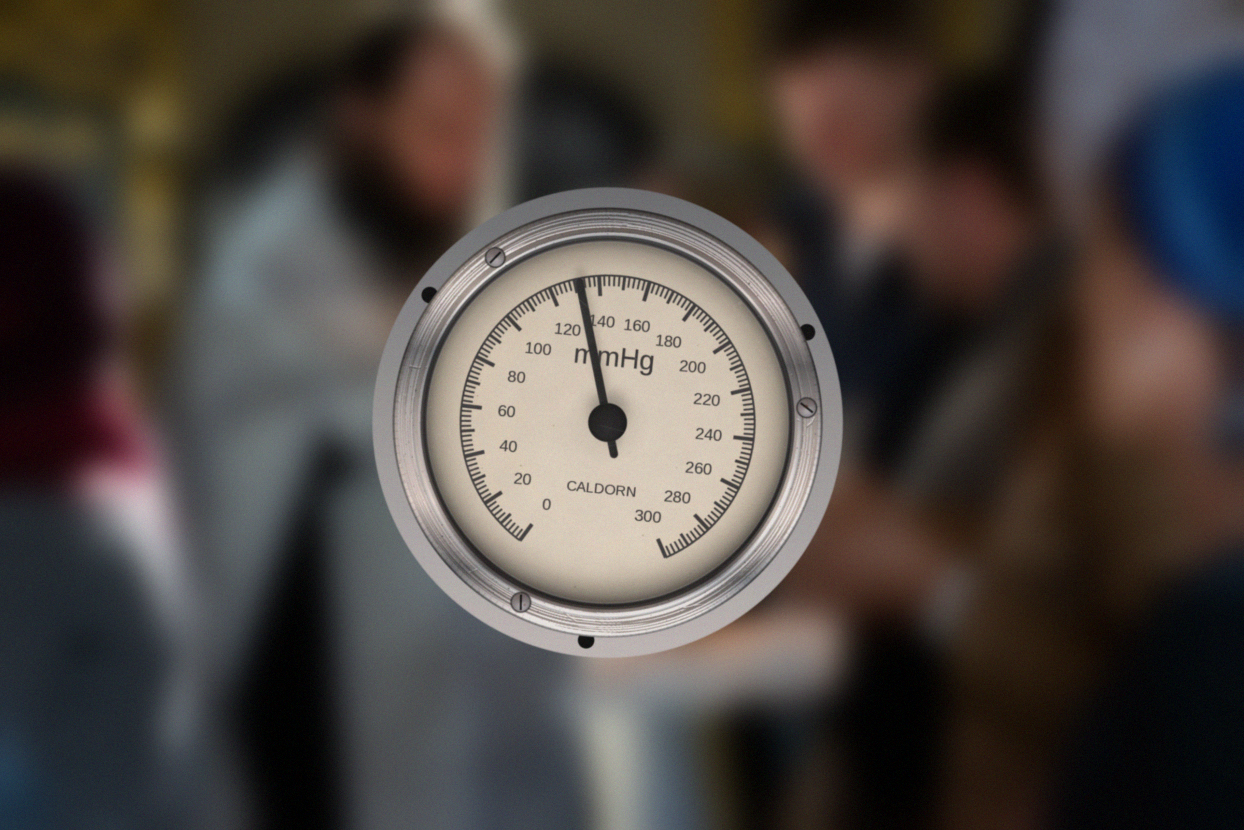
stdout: value=132 unit=mmHg
